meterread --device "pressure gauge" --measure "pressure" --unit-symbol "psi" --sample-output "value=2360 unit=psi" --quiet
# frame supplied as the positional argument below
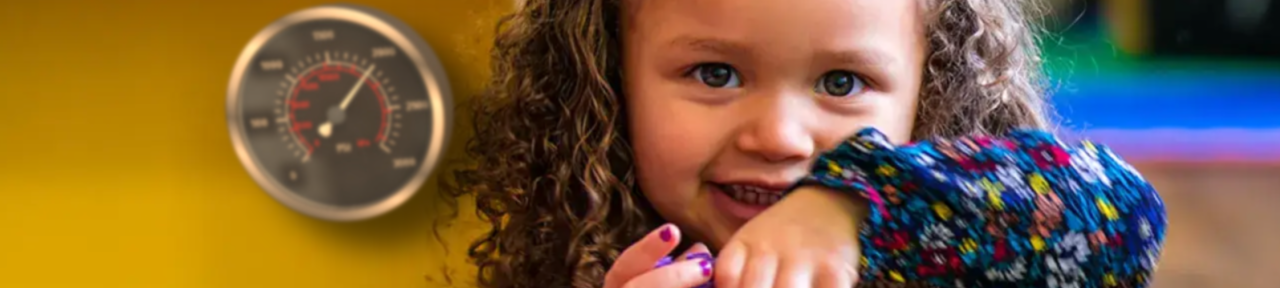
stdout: value=2000 unit=psi
